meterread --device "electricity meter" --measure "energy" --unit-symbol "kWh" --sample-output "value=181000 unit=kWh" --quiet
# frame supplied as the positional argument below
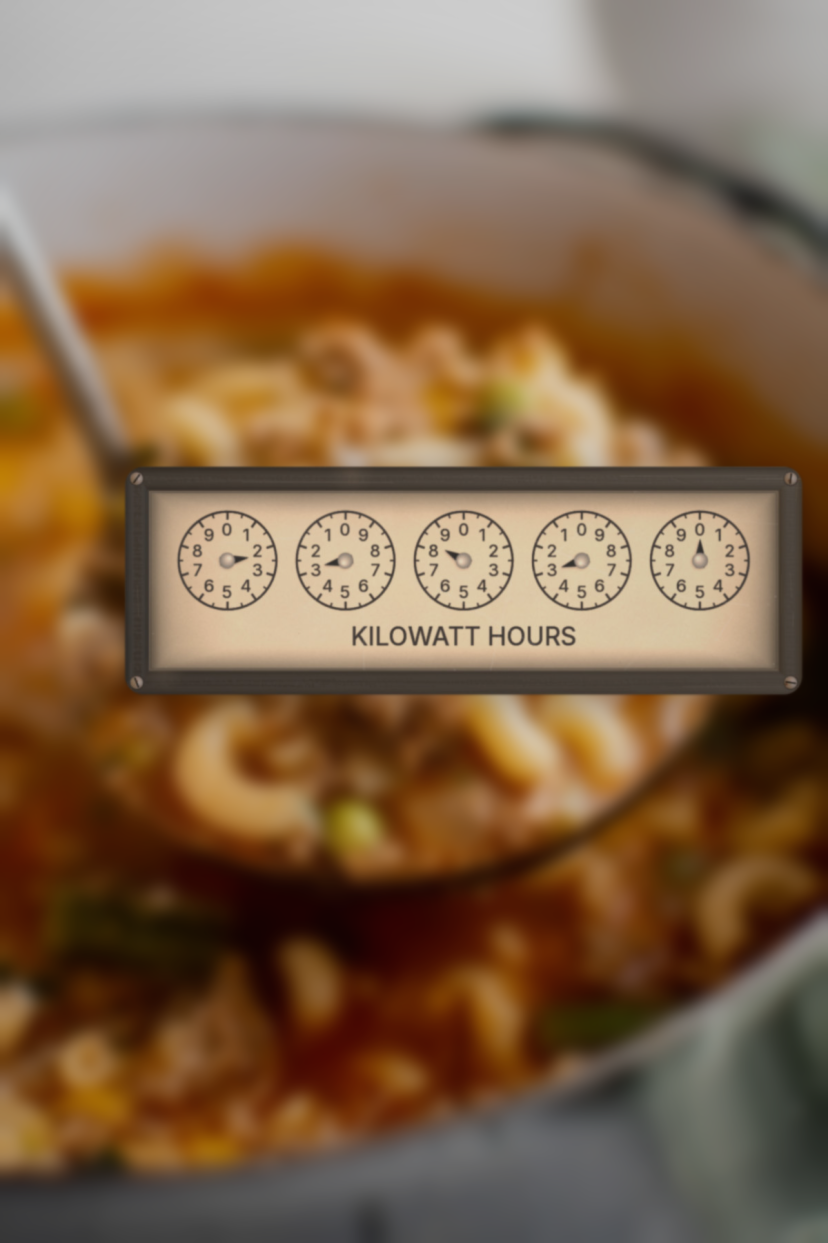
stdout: value=22830 unit=kWh
